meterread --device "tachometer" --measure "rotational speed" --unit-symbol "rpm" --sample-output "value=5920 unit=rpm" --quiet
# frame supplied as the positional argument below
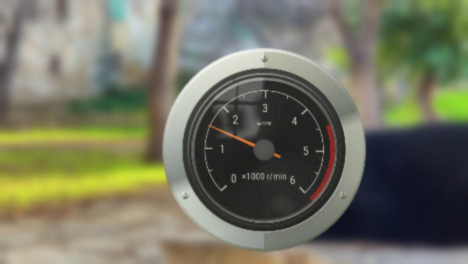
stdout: value=1500 unit=rpm
